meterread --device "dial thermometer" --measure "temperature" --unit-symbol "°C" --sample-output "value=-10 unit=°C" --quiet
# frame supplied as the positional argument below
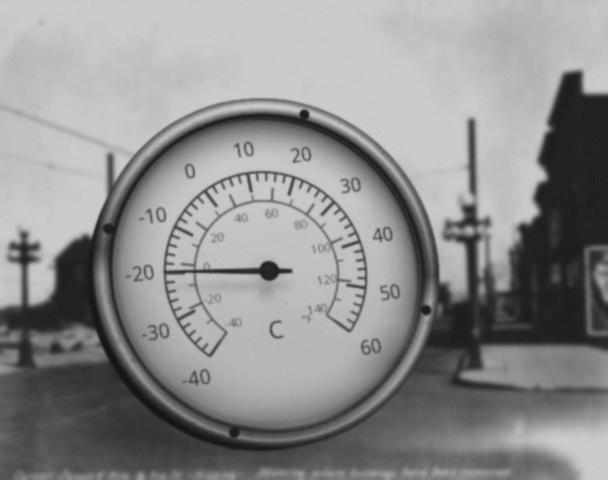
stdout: value=-20 unit=°C
